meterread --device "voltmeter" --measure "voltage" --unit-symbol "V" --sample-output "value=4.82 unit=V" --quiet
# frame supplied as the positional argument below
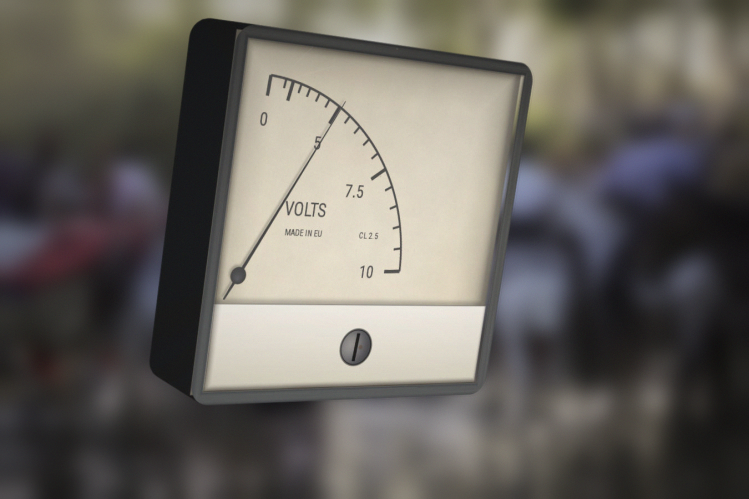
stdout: value=5 unit=V
